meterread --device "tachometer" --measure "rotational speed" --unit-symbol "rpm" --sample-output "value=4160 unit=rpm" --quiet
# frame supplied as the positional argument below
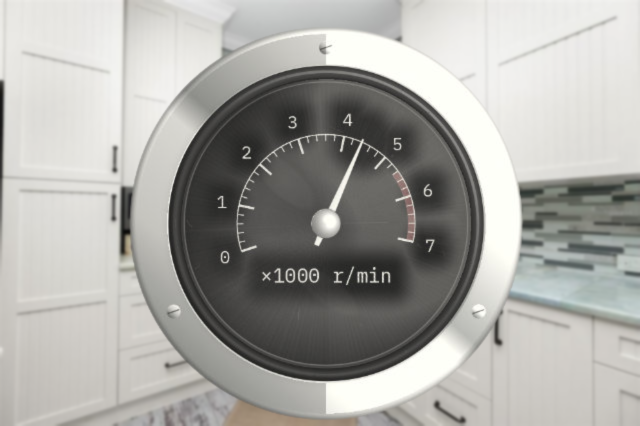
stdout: value=4400 unit=rpm
